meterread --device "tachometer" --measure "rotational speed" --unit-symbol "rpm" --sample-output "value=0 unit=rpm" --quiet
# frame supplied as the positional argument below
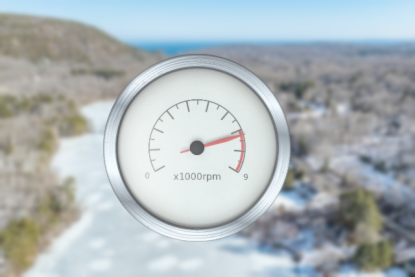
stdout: value=7250 unit=rpm
